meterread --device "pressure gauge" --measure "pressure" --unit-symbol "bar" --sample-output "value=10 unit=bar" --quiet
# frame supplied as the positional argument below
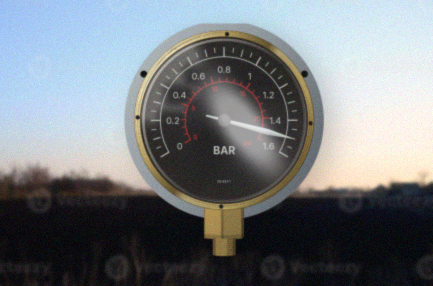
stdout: value=1.5 unit=bar
